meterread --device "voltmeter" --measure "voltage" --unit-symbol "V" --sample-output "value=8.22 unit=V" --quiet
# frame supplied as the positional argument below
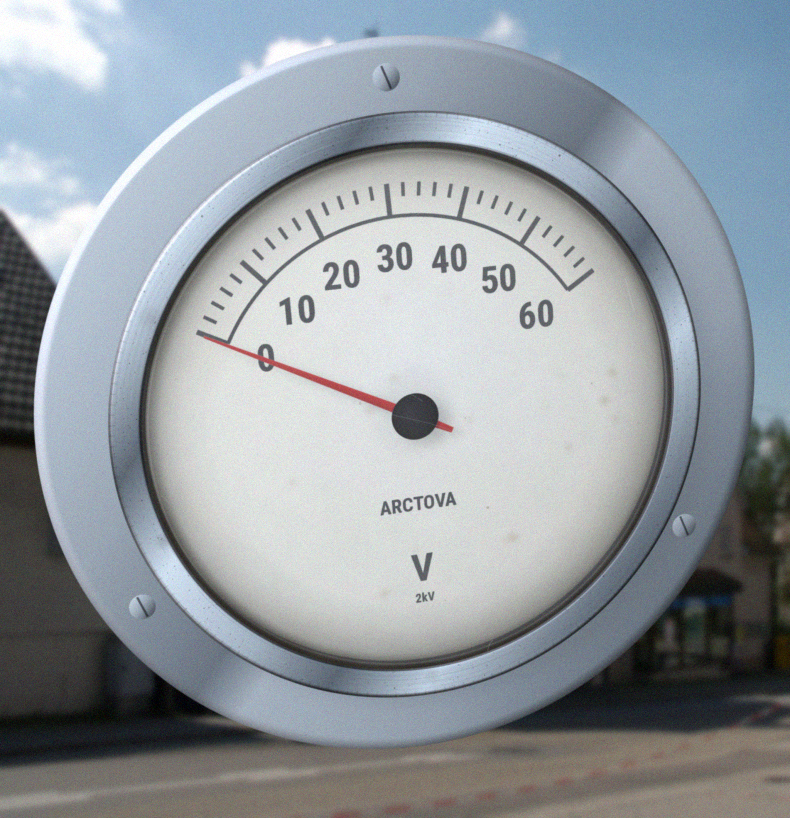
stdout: value=0 unit=V
